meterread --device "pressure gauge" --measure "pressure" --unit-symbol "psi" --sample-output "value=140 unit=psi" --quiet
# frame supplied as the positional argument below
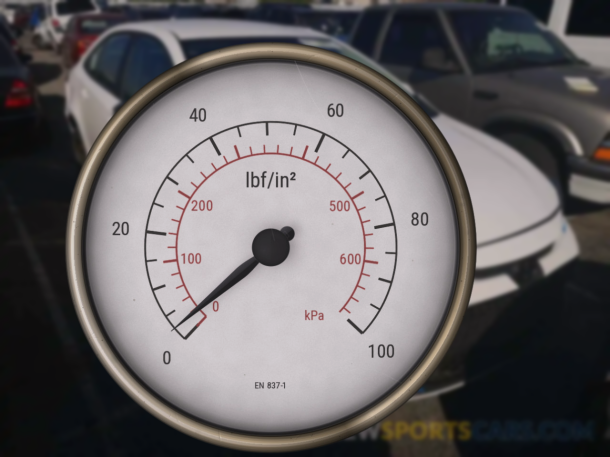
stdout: value=2.5 unit=psi
